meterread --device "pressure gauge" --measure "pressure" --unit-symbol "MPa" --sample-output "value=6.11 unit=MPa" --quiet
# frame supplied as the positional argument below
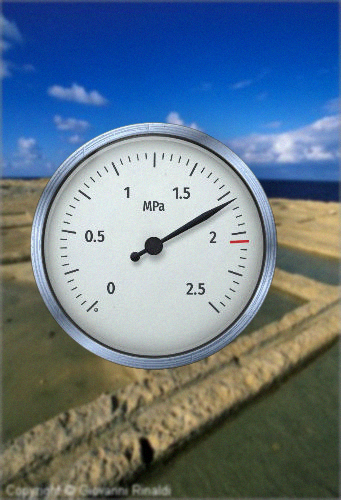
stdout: value=1.8 unit=MPa
